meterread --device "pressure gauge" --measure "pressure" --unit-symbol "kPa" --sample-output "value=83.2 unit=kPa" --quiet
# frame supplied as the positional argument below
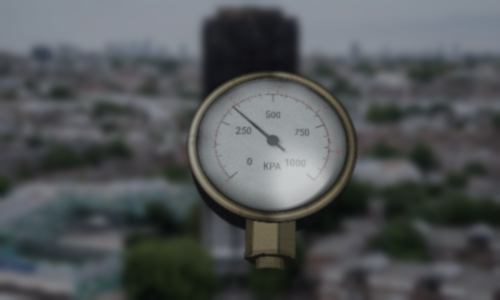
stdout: value=325 unit=kPa
